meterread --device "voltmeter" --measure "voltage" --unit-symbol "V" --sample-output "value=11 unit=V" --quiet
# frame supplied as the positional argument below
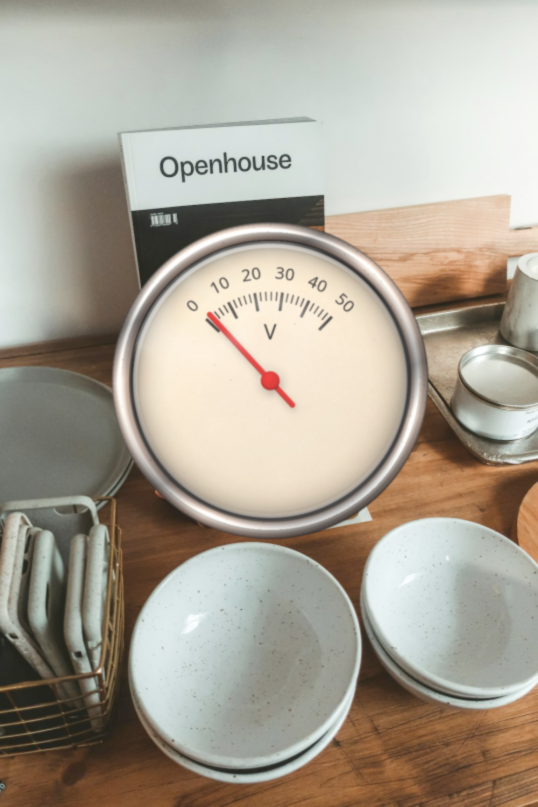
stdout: value=2 unit=V
